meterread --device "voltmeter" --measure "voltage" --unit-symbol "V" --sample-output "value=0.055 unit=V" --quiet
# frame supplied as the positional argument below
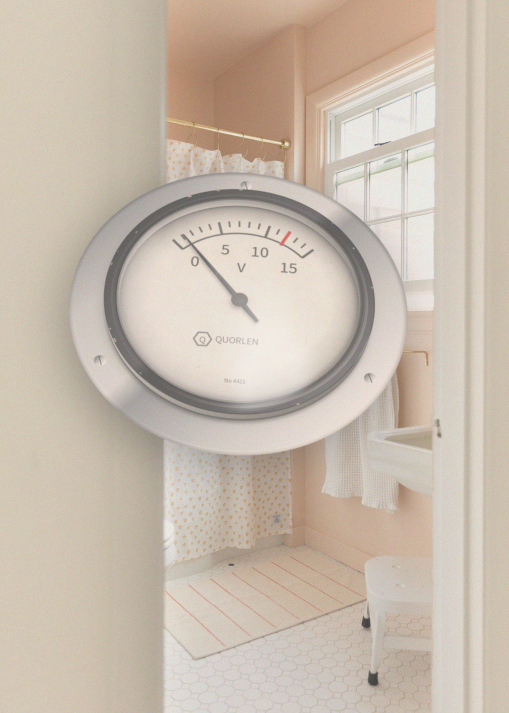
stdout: value=1 unit=V
